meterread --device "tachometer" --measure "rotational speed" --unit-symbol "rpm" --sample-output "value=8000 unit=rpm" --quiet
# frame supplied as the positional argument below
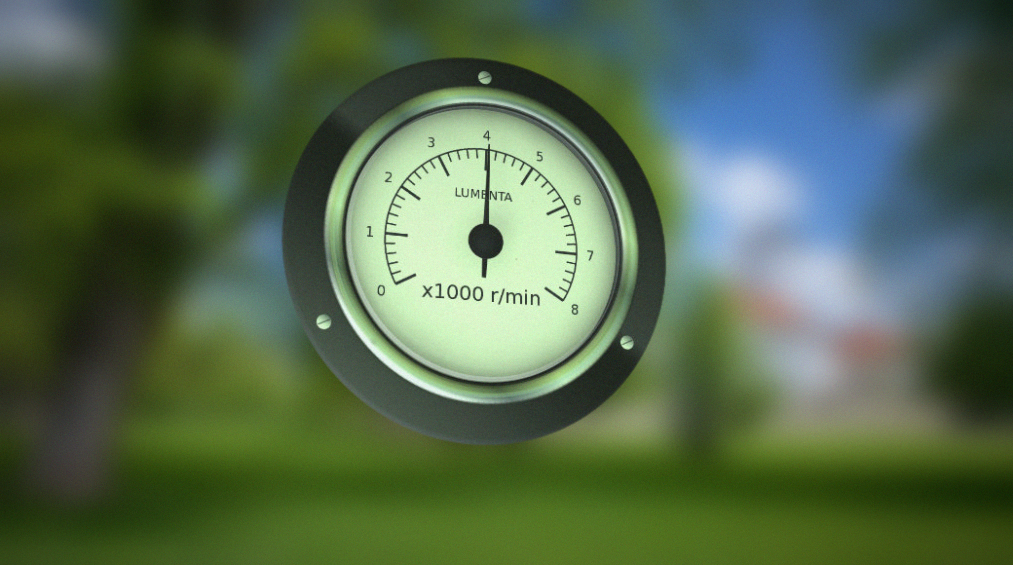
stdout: value=4000 unit=rpm
